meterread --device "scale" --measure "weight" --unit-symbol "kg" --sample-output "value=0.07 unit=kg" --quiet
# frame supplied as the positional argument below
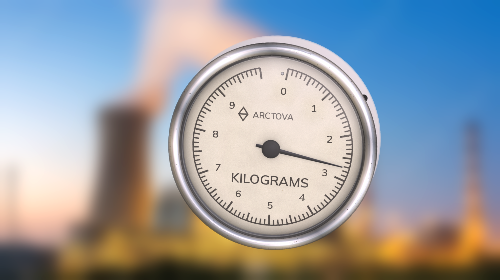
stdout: value=2.7 unit=kg
